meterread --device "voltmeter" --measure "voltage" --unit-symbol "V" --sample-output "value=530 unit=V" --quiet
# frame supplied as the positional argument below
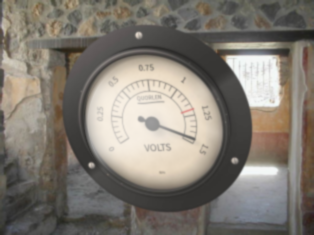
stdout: value=1.45 unit=V
